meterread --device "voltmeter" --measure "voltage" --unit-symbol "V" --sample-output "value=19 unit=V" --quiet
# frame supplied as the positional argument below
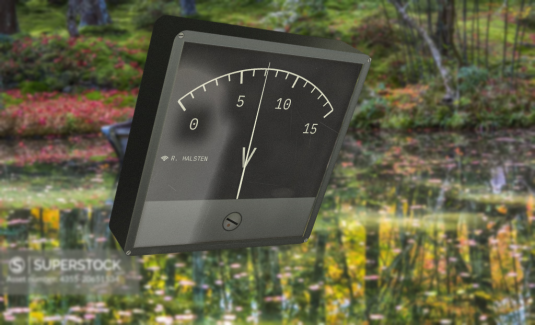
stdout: value=7 unit=V
